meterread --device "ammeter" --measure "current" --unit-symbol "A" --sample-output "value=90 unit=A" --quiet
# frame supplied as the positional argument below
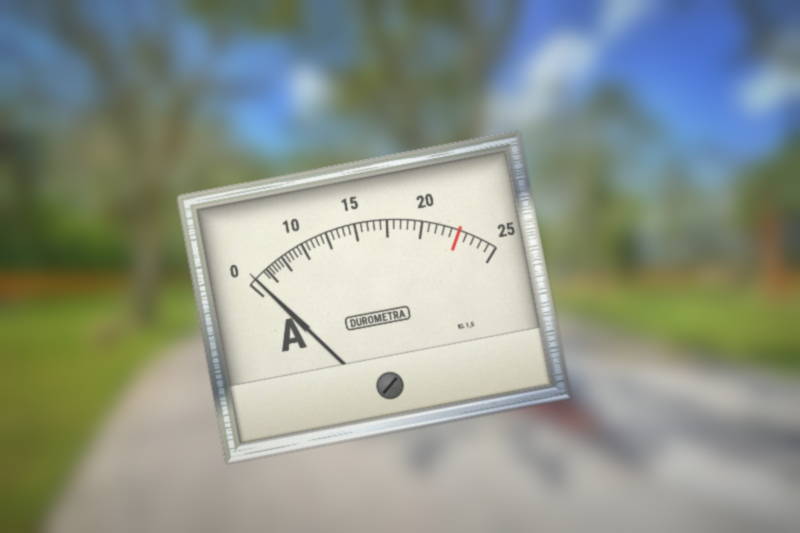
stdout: value=2.5 unit=A
